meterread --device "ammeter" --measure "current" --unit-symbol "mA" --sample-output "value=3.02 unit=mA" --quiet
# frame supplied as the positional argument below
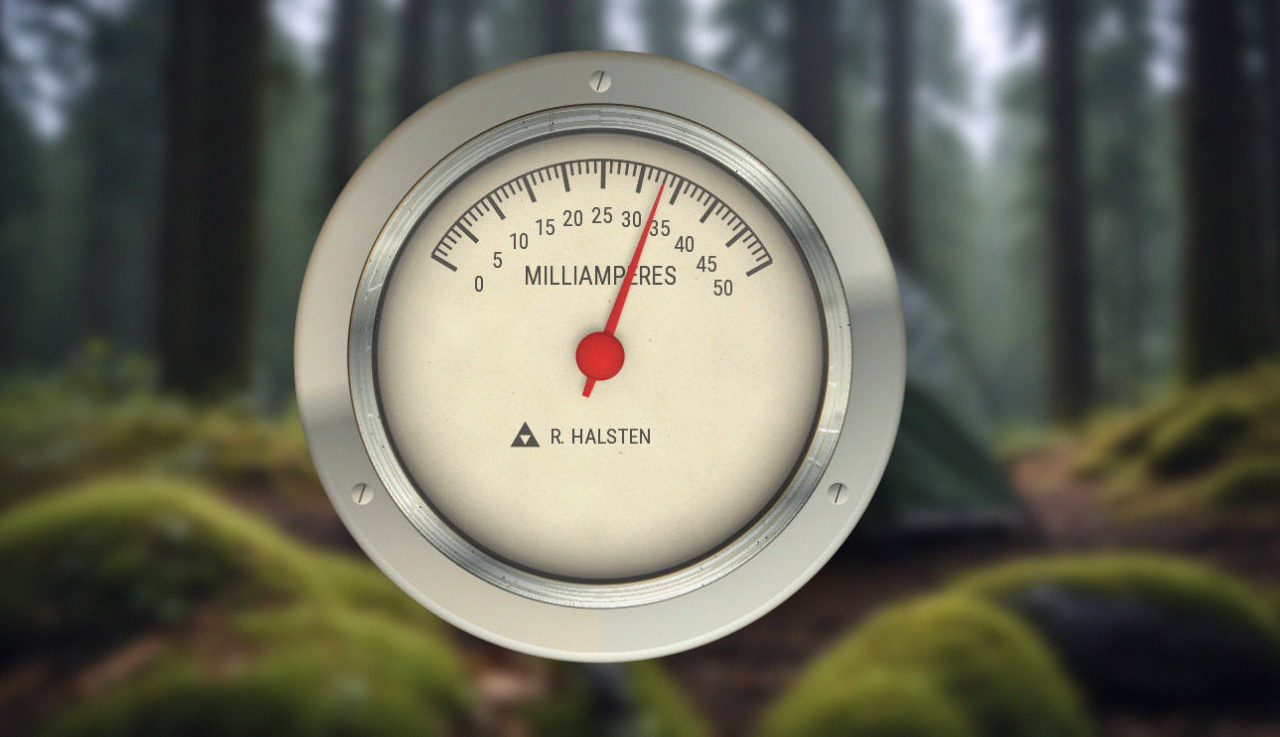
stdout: value=33 unit=mA
